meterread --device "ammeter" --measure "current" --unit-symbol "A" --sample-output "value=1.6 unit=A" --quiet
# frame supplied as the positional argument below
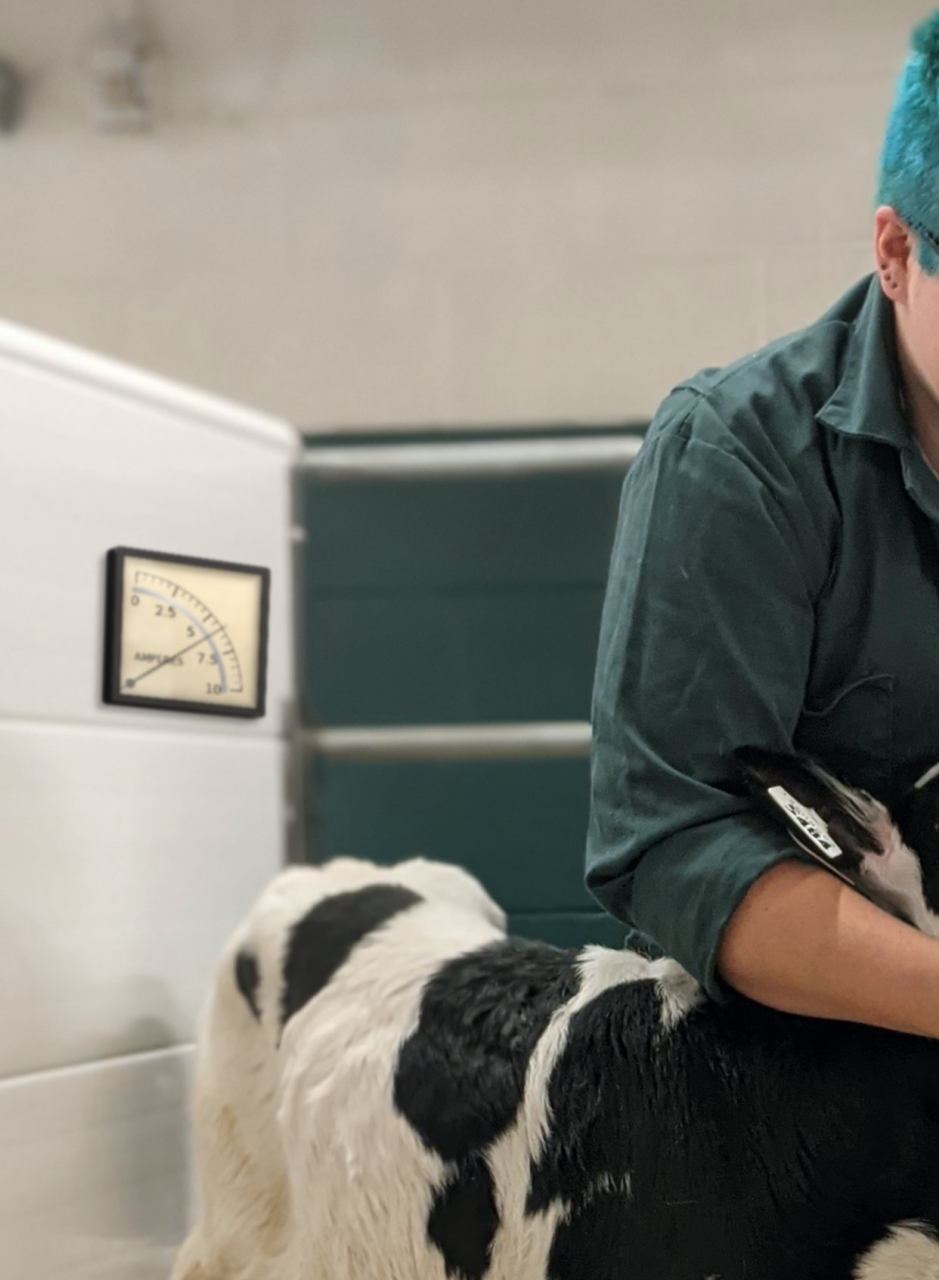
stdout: value=6 unit=A
